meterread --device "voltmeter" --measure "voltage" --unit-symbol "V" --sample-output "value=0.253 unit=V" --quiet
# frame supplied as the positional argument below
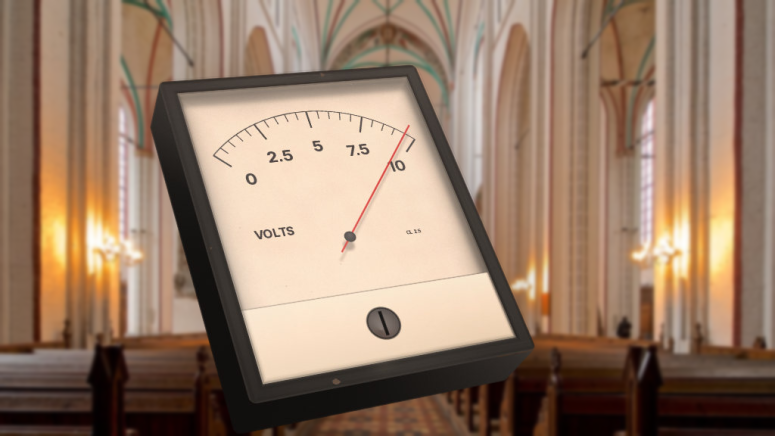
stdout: value=9.5 unit=V
